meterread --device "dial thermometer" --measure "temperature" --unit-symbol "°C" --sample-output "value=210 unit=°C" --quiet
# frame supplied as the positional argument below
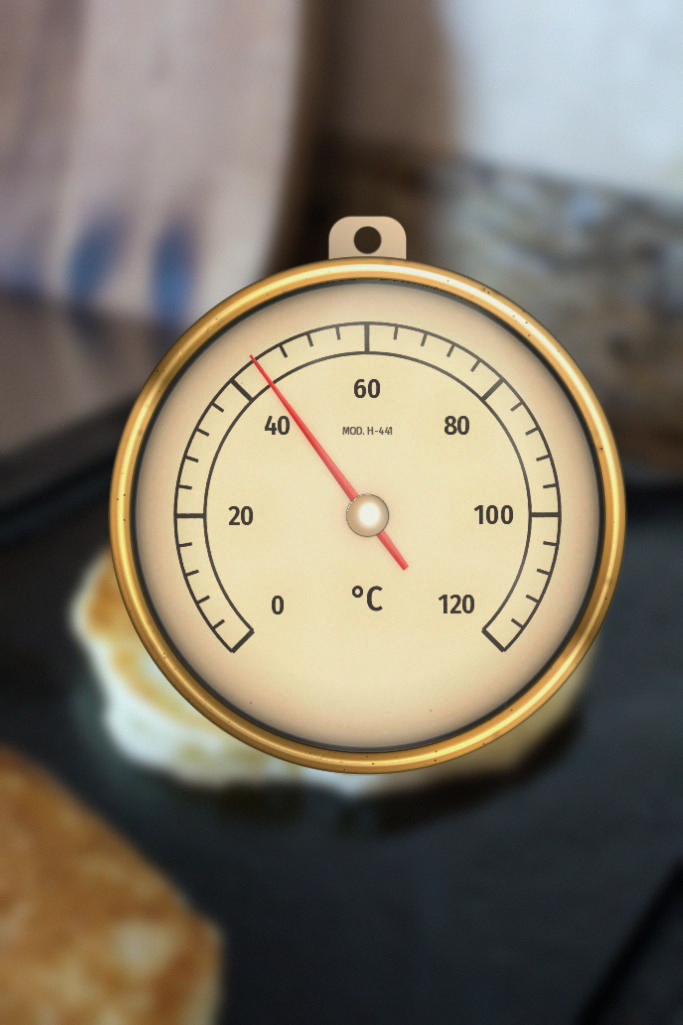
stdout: value=44 unit=°C
